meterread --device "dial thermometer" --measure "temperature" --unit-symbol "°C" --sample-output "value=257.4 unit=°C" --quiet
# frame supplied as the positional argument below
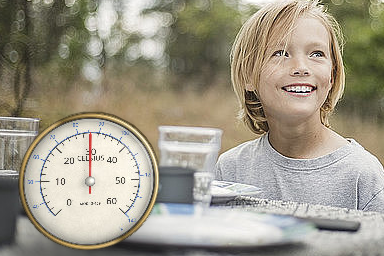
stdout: value=30 unit=°C
